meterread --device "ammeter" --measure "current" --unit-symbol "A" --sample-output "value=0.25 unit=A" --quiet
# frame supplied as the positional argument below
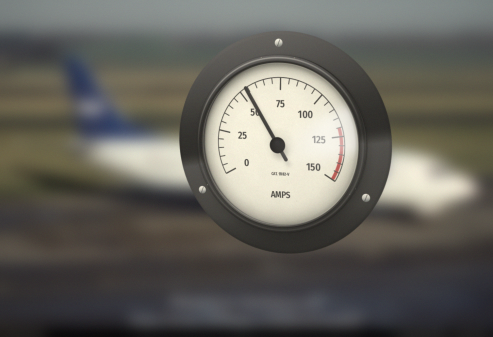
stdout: value=55 unit=A
